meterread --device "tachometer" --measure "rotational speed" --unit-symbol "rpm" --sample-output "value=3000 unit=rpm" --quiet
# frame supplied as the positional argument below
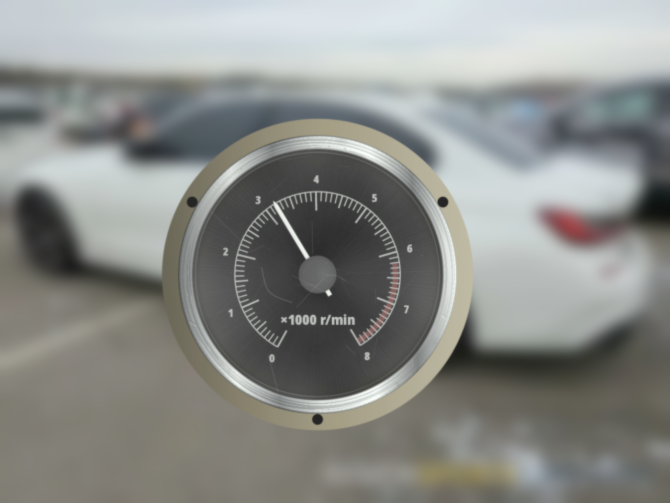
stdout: value=3200 unit=rpm
